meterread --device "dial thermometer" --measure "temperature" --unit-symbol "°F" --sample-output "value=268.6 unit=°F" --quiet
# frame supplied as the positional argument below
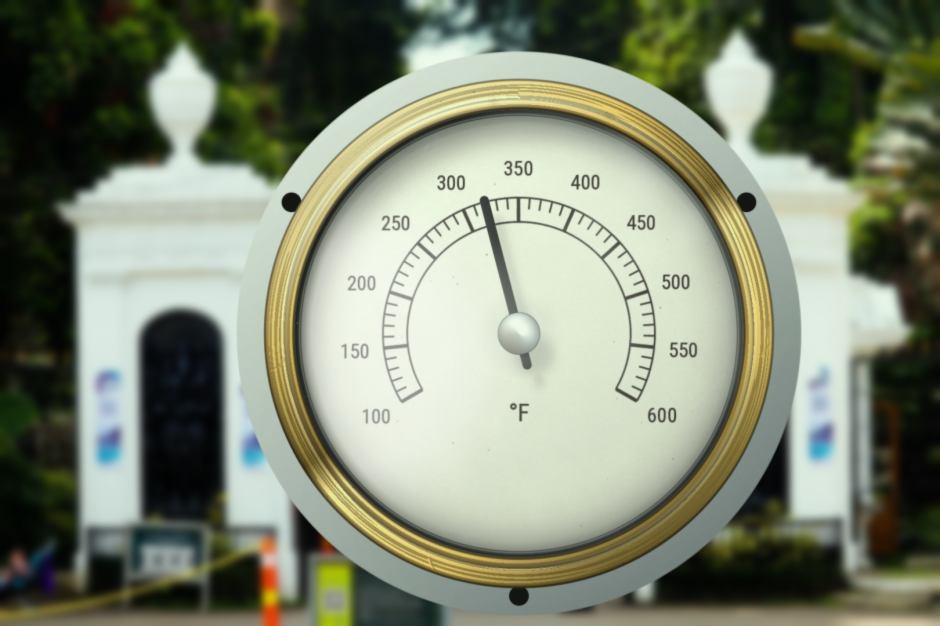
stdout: value=320 unit=°F
